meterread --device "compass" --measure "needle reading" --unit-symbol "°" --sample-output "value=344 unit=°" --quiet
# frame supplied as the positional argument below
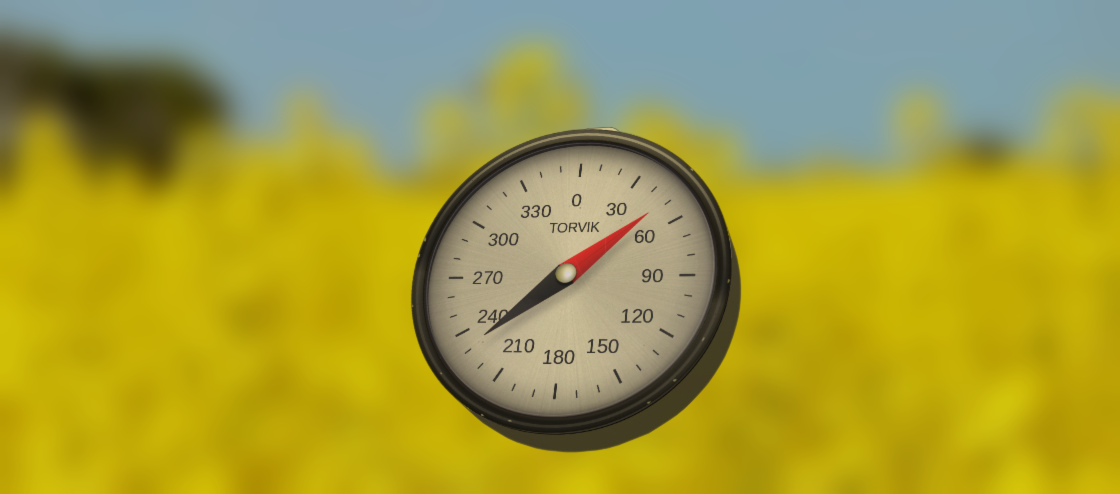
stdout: value=50 unit=°
